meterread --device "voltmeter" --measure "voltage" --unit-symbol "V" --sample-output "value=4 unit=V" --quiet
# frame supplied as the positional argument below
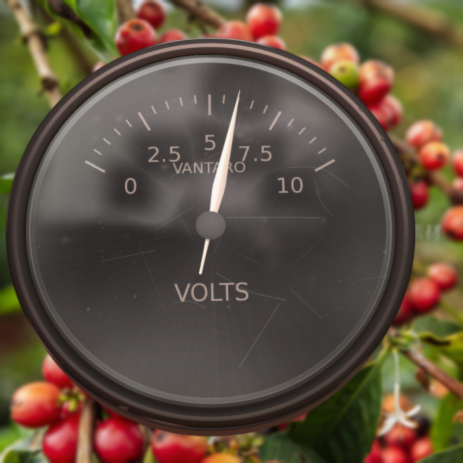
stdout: value=6 unit=V
